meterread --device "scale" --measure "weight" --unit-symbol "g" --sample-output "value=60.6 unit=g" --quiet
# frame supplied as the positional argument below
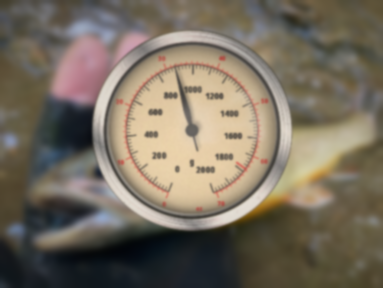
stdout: value=900 unit=g
